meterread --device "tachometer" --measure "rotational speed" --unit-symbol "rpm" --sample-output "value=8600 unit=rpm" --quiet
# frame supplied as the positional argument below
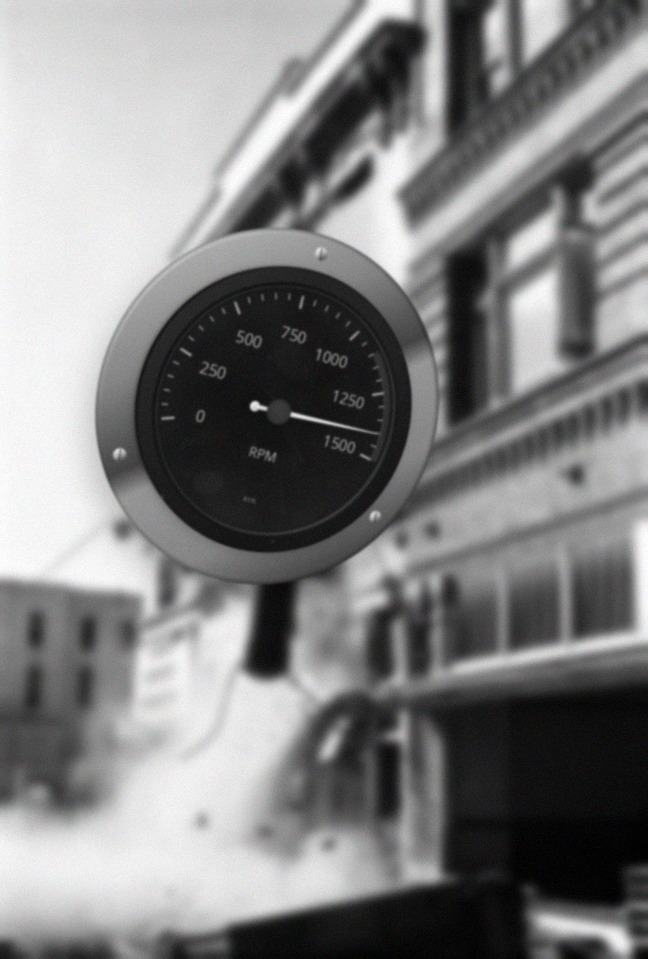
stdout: value=1400 unit=rpm
